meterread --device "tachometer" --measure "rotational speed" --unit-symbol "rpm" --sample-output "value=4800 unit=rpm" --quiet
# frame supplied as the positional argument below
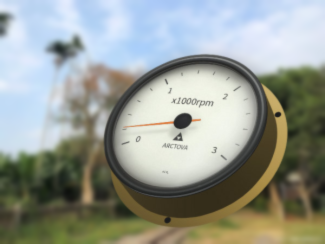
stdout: value=200 unit=rpm
